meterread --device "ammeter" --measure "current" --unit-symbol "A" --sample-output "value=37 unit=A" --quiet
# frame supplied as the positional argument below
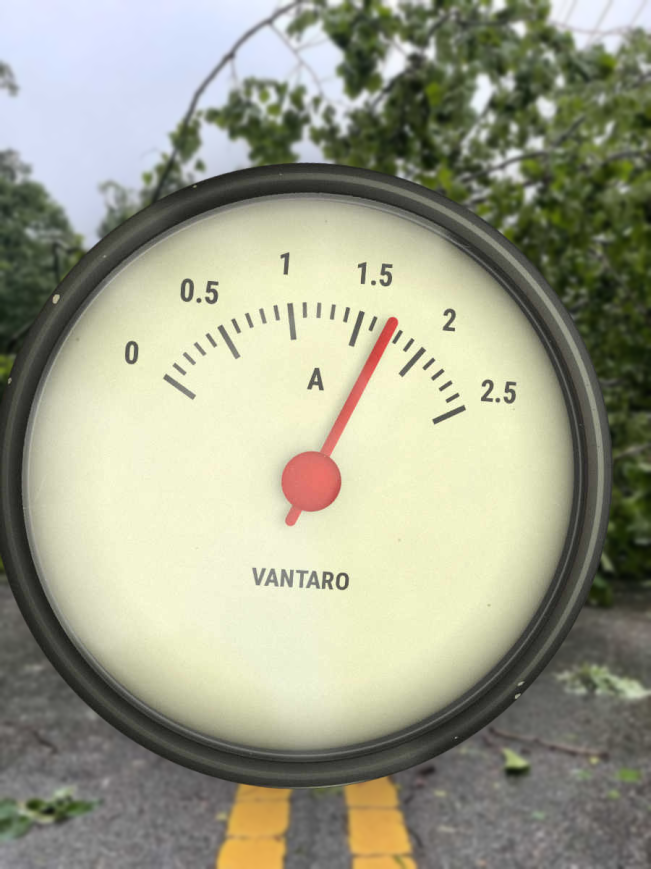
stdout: value=1.7 unit=A
